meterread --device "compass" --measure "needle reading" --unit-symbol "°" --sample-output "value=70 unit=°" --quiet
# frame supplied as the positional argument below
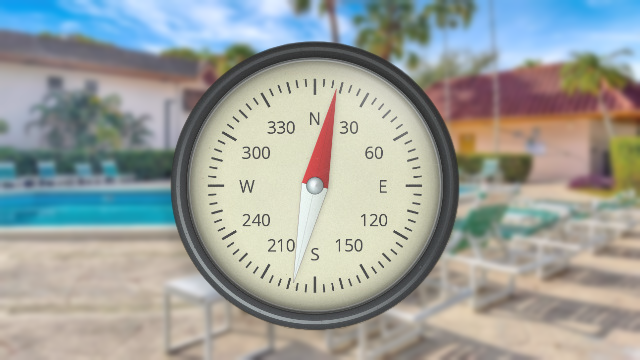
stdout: value=12.5 unit=°
